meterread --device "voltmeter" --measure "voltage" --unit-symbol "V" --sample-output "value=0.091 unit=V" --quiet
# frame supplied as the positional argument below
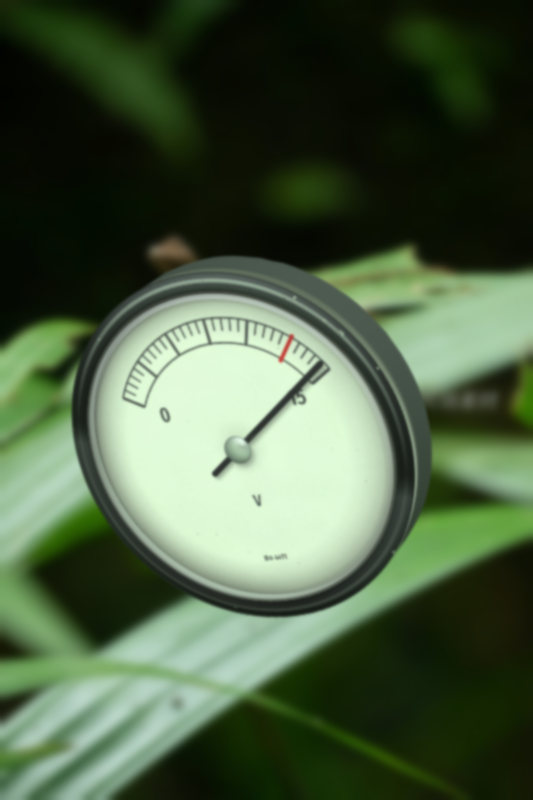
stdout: value=14.5 unit=V
